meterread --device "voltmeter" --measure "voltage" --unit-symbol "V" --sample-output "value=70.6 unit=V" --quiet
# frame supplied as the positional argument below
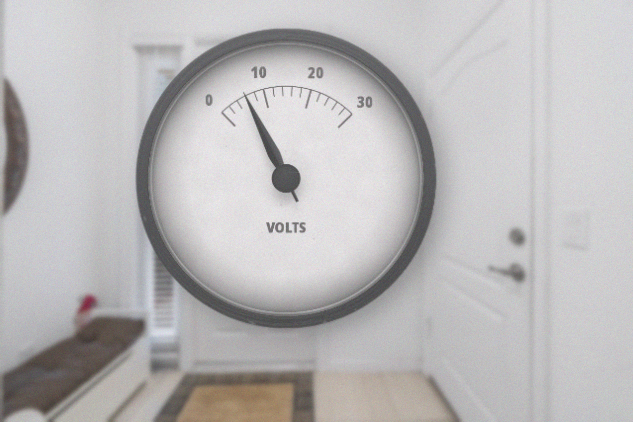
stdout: value=6 unit=V
